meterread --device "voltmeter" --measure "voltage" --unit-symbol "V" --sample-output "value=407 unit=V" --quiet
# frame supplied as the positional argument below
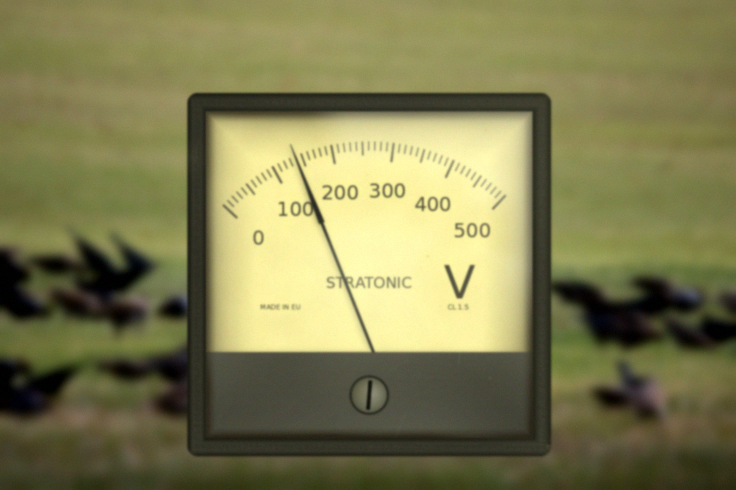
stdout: value=140 unit=V
